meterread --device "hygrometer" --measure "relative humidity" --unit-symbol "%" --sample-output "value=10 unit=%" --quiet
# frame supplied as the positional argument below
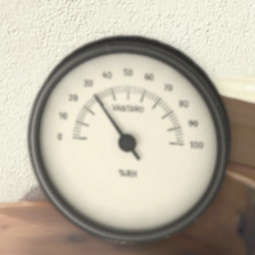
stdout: value=30 unit=%
